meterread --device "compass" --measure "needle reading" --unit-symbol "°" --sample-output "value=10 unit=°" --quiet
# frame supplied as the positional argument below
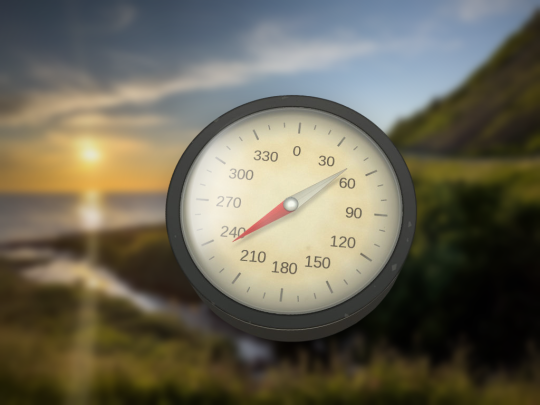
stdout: value=230 unit=°
